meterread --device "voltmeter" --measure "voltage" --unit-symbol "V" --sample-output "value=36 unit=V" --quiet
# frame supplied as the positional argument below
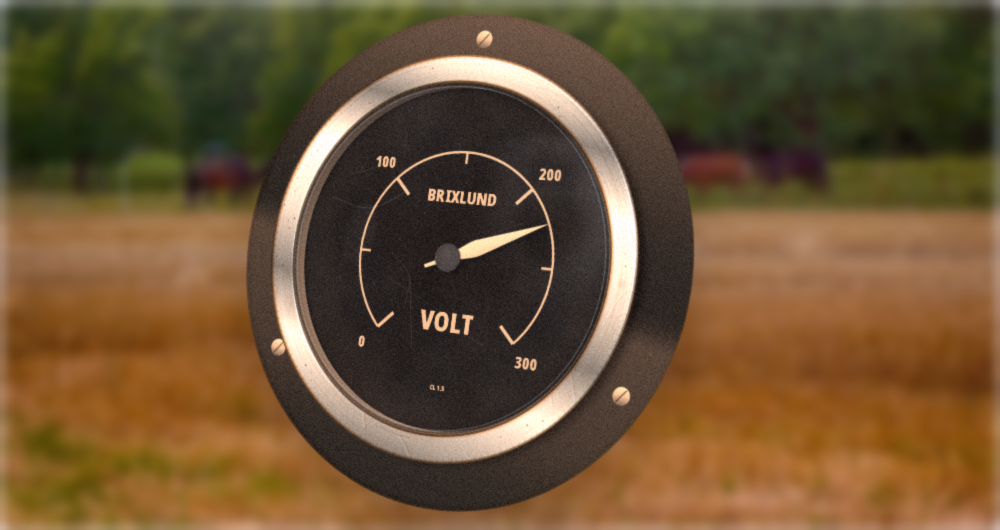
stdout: value=225 unit=V
